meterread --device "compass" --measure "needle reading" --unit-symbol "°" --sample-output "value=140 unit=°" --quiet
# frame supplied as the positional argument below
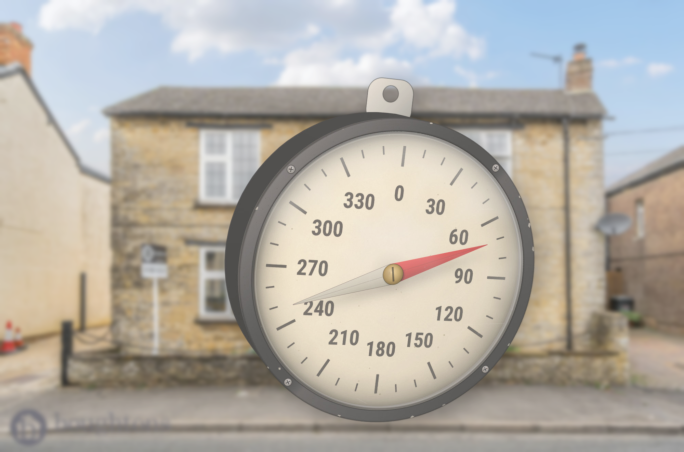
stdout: value=70 unit=°
